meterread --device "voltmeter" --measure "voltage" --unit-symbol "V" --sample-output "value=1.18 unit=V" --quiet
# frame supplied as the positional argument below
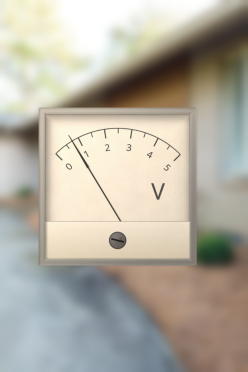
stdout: value=0.75 unit=V
